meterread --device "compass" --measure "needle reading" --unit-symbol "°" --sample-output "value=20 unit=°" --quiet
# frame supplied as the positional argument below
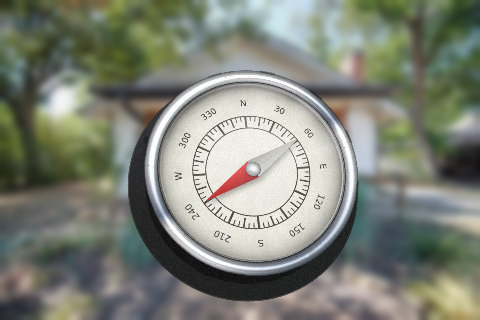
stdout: value=240 unit=°
